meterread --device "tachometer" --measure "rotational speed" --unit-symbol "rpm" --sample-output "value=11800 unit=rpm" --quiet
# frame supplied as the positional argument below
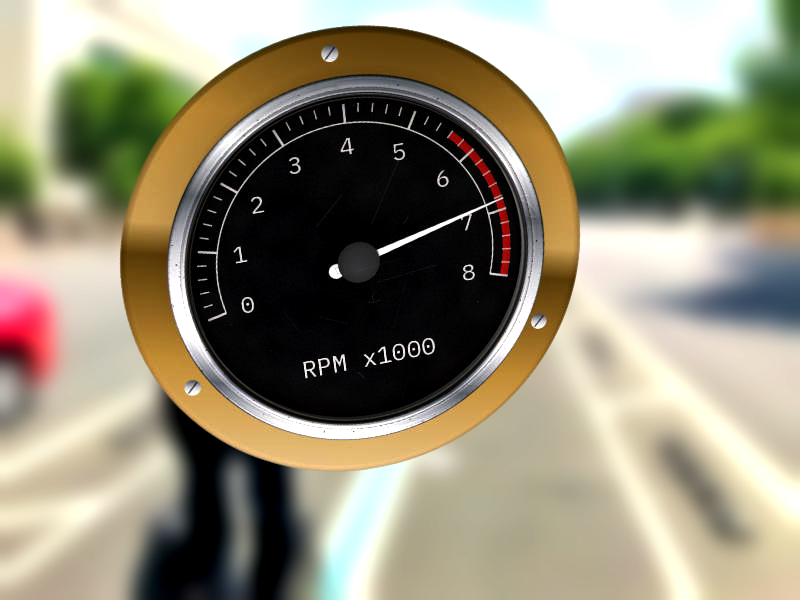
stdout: value=6800 unit=rpm
